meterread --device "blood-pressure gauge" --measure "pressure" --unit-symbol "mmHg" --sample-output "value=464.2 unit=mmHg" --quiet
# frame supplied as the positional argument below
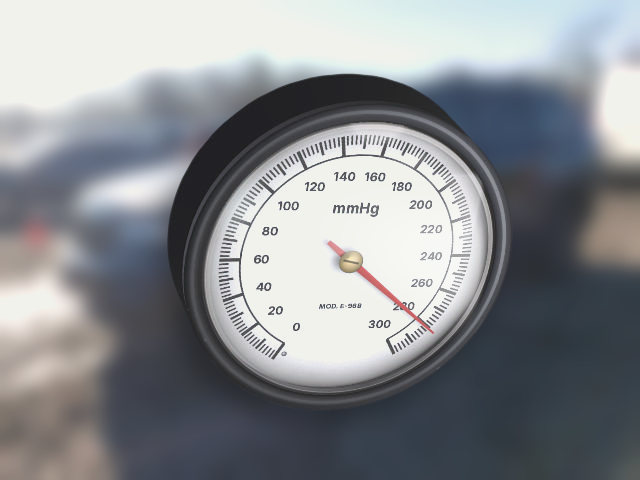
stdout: value=280 unit=mmHg
